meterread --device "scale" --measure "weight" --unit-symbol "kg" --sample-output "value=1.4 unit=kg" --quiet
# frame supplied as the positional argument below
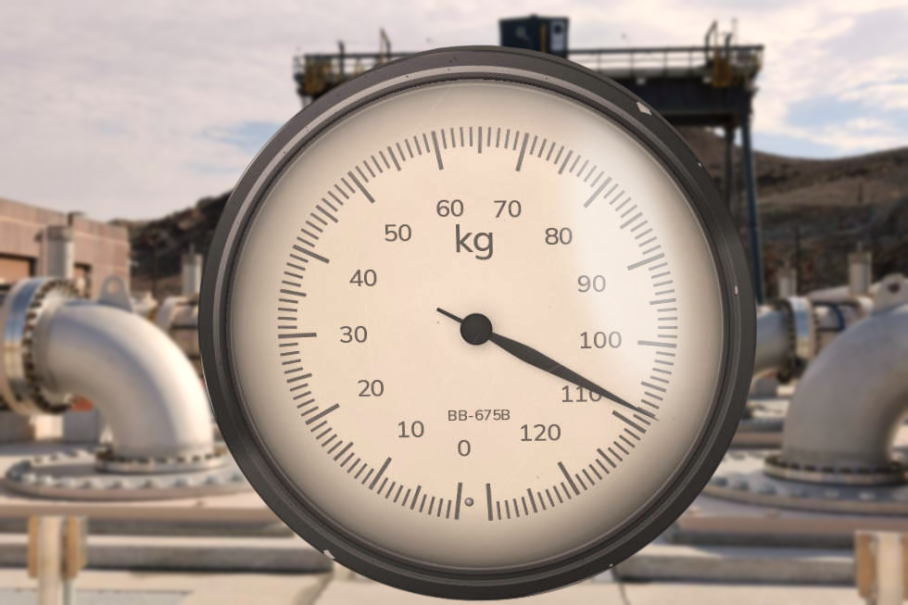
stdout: value=108 unit=kg
